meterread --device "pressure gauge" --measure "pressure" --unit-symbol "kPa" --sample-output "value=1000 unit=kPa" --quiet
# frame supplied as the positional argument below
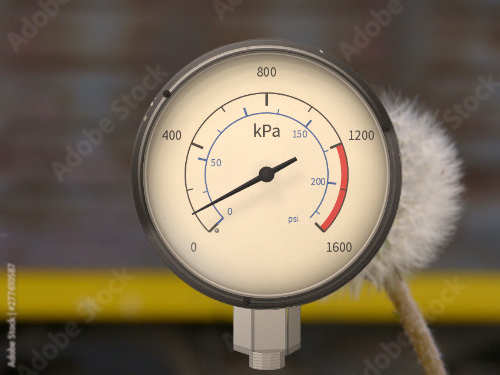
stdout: value=100 unit=kPa
